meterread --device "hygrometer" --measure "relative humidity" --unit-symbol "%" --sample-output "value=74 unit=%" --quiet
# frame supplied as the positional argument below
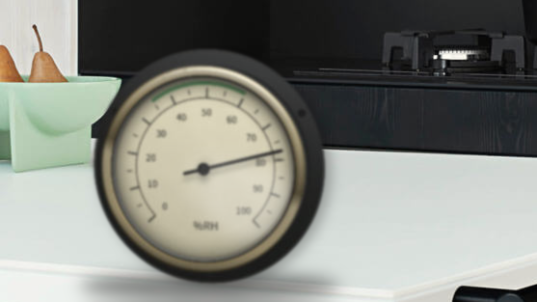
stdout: value=77.5 unit=%
